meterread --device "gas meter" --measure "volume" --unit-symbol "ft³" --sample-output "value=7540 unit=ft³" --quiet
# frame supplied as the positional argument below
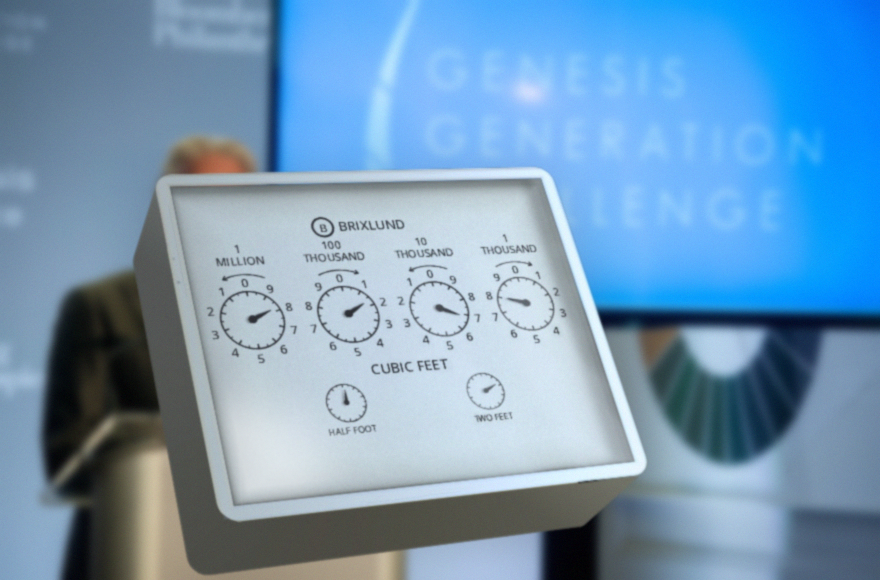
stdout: value=816800 unit=ft³
